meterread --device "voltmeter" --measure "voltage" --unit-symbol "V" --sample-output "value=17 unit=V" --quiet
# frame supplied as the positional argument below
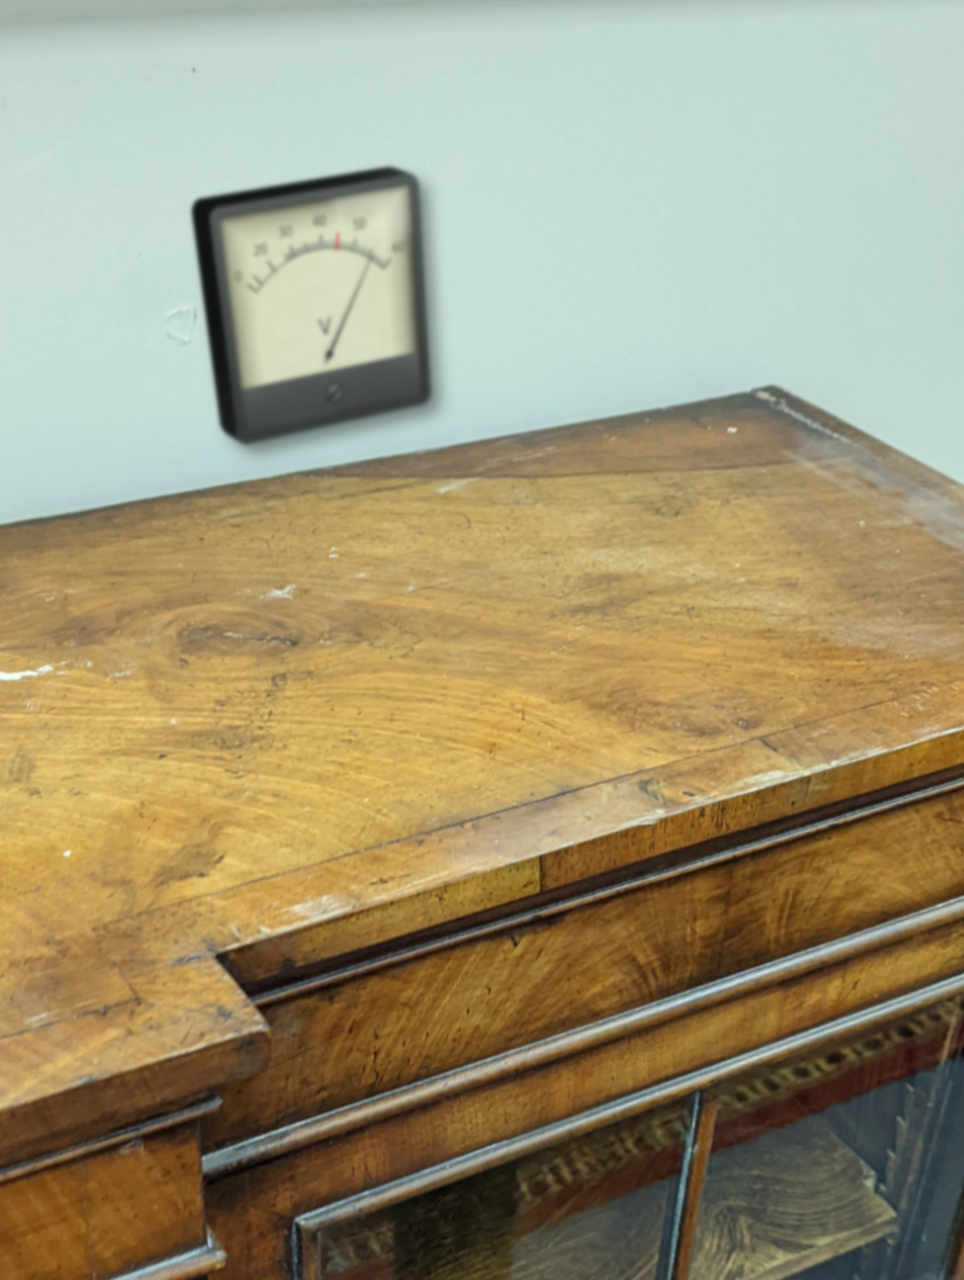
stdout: value=55 unit=V
